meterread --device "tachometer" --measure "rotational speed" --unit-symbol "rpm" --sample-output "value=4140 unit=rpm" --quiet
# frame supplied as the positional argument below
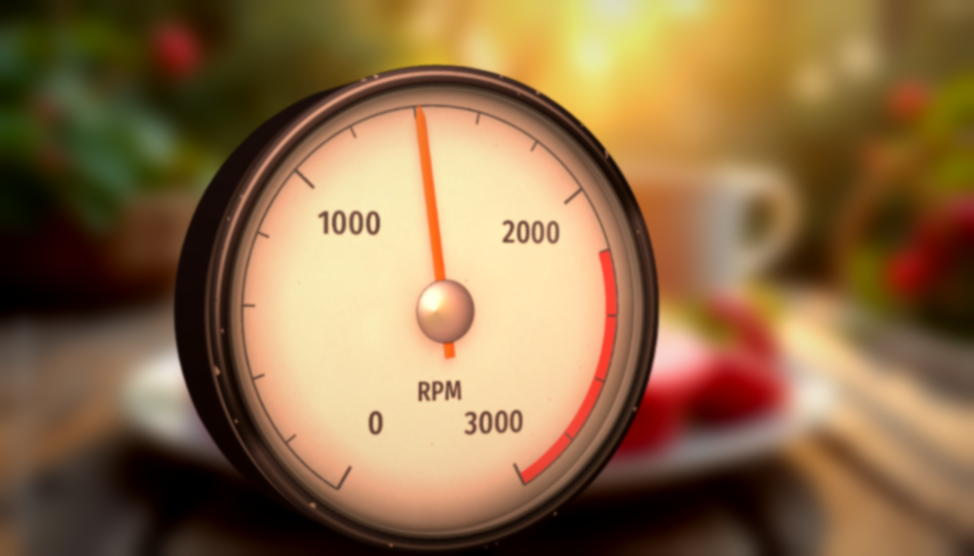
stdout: value=1400 unit=rpm
